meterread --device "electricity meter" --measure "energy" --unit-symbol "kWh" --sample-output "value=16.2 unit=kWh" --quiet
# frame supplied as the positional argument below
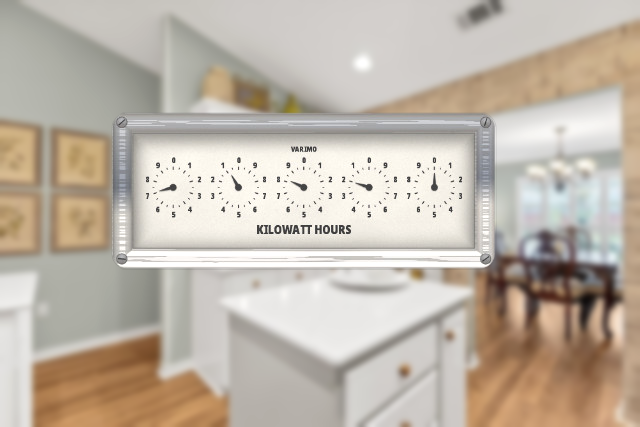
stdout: value=70820 unit=kWh
